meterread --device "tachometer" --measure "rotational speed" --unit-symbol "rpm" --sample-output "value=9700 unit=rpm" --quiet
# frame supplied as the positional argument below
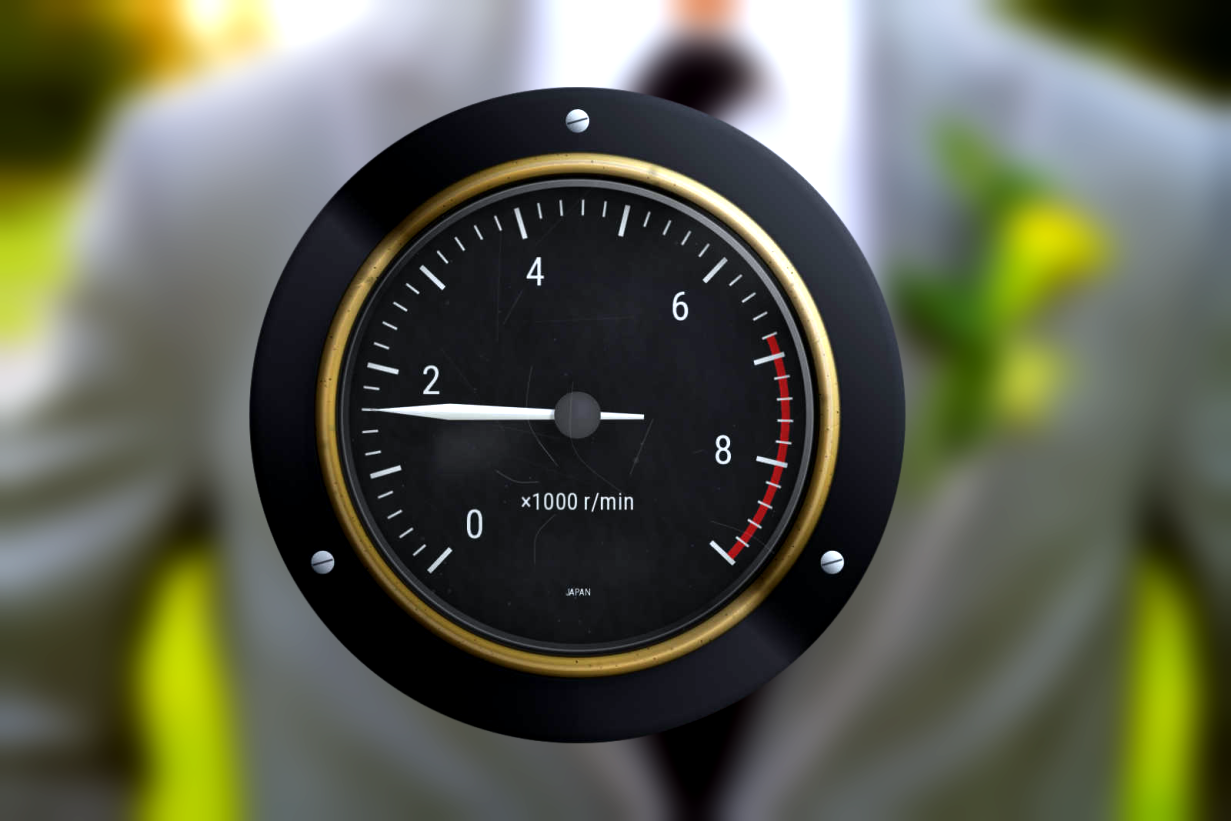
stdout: value=1600 unit=rpm
